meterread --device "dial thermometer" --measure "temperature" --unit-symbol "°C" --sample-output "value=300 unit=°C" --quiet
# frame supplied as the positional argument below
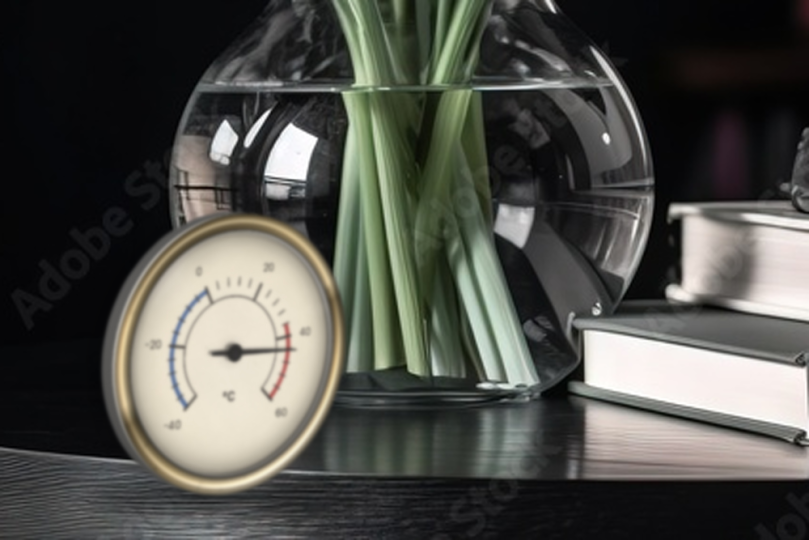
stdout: value=44 unit=°C
